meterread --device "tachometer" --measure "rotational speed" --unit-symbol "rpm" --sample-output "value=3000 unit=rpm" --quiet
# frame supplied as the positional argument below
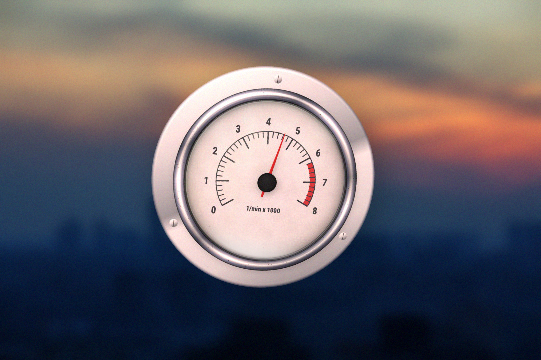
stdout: value=4600 unit=rpm
